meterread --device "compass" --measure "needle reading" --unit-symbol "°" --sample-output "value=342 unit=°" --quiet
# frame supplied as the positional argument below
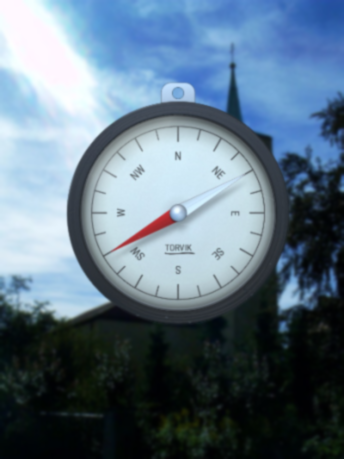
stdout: value=240 unit=°
